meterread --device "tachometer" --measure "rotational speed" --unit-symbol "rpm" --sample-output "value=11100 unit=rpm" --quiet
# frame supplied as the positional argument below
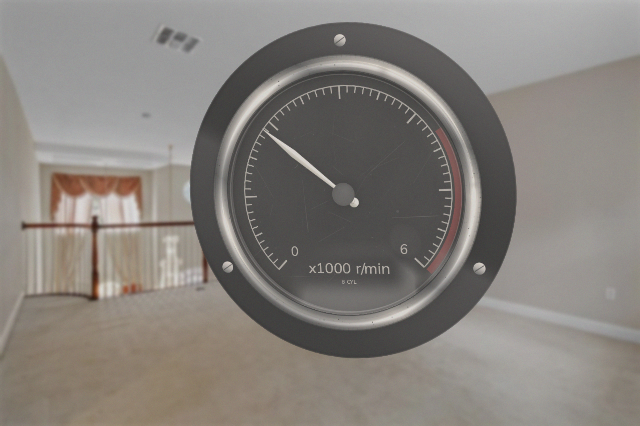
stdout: value=1900 unit=rpm
